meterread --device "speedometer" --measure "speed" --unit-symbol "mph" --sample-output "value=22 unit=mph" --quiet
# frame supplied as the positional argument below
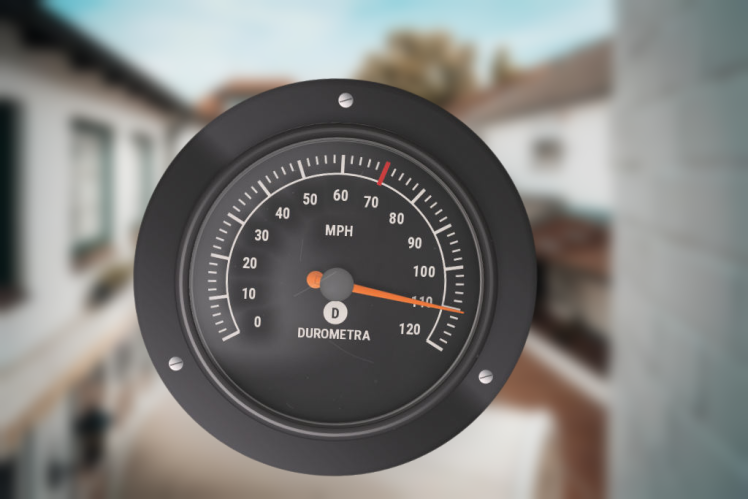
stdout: value=110 unit=mph
